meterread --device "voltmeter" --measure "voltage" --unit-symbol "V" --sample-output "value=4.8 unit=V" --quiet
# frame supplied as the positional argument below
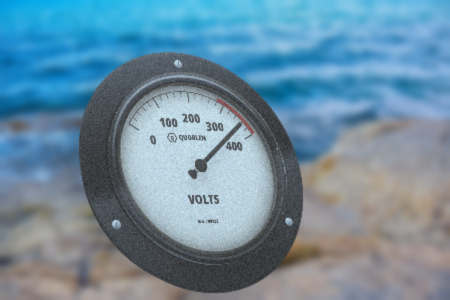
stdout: value=360 unit=V
